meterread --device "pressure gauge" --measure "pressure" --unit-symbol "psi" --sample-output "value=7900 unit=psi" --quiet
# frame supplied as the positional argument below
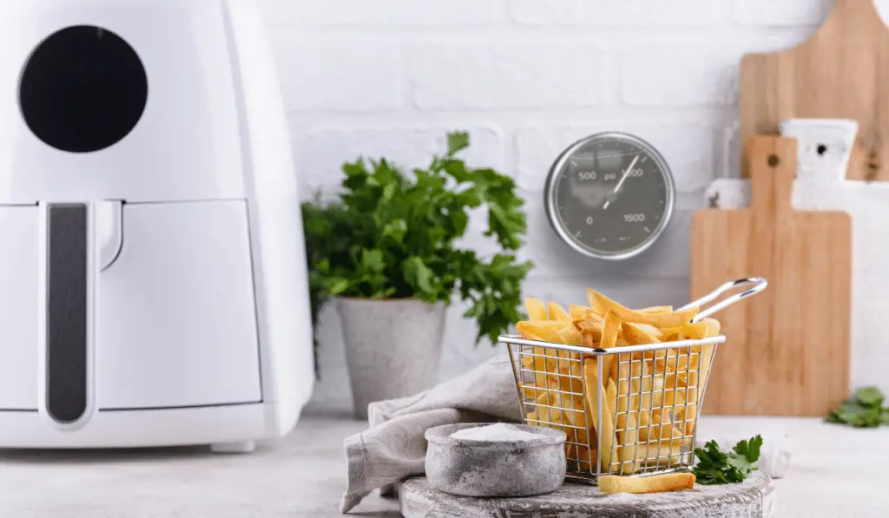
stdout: value=950 unit=psi
